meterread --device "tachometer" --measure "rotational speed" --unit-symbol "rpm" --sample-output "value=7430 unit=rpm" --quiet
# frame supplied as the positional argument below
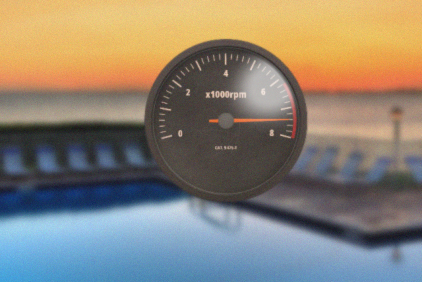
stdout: value=7400 unit=rpm
